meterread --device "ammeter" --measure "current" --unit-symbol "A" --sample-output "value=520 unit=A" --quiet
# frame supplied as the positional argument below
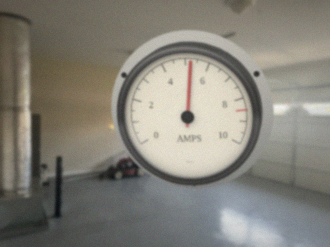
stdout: value=5.25 unit=A
